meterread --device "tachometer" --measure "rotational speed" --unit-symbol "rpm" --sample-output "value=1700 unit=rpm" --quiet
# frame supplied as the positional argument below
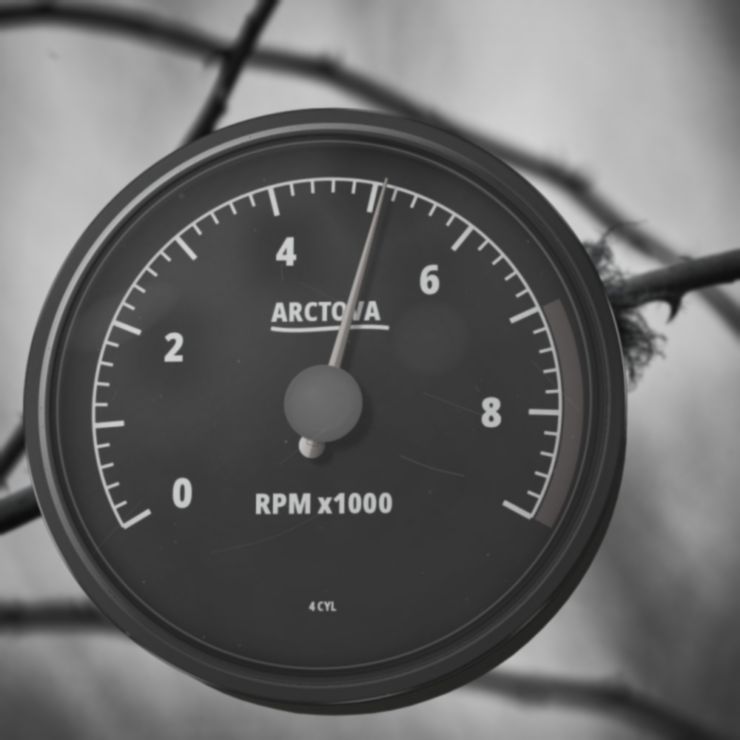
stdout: value=5100 unit=rpm
